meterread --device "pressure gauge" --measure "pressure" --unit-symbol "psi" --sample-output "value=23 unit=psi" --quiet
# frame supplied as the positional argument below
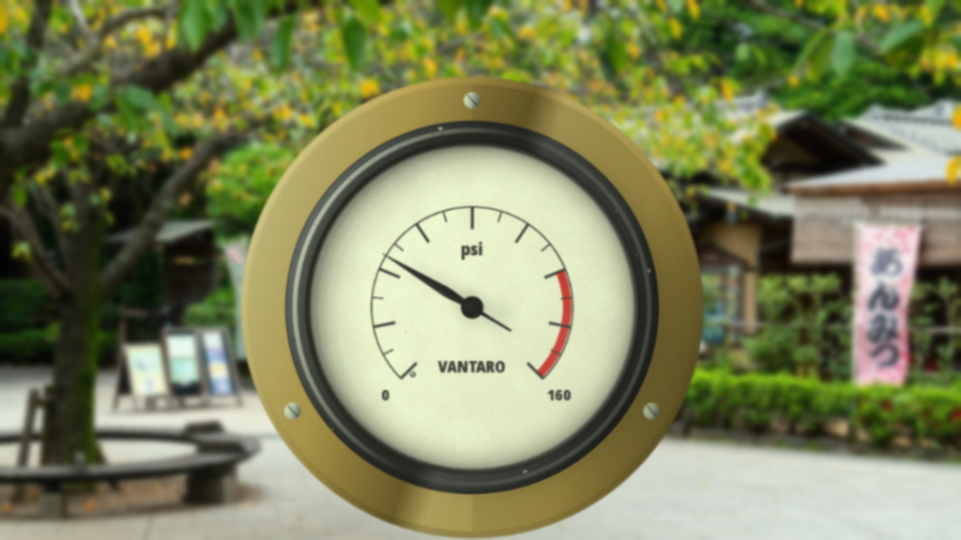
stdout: value=45 unit=psi
